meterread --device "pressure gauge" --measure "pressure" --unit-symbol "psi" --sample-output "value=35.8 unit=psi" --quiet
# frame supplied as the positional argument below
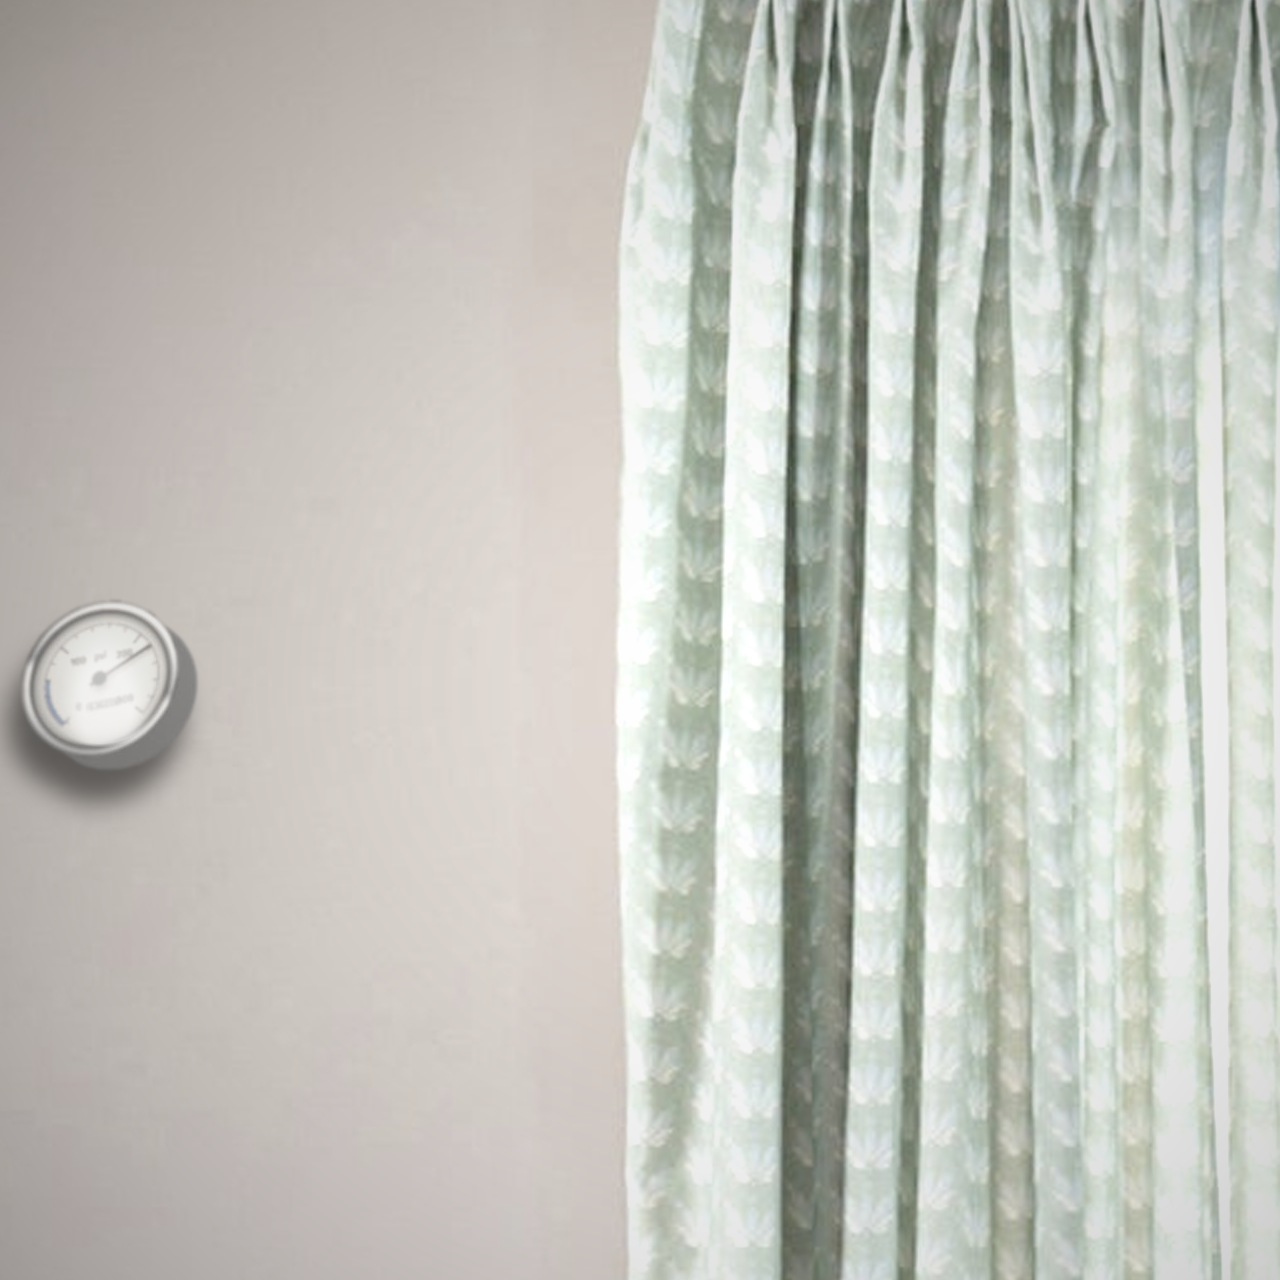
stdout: value=220 unit=psi
